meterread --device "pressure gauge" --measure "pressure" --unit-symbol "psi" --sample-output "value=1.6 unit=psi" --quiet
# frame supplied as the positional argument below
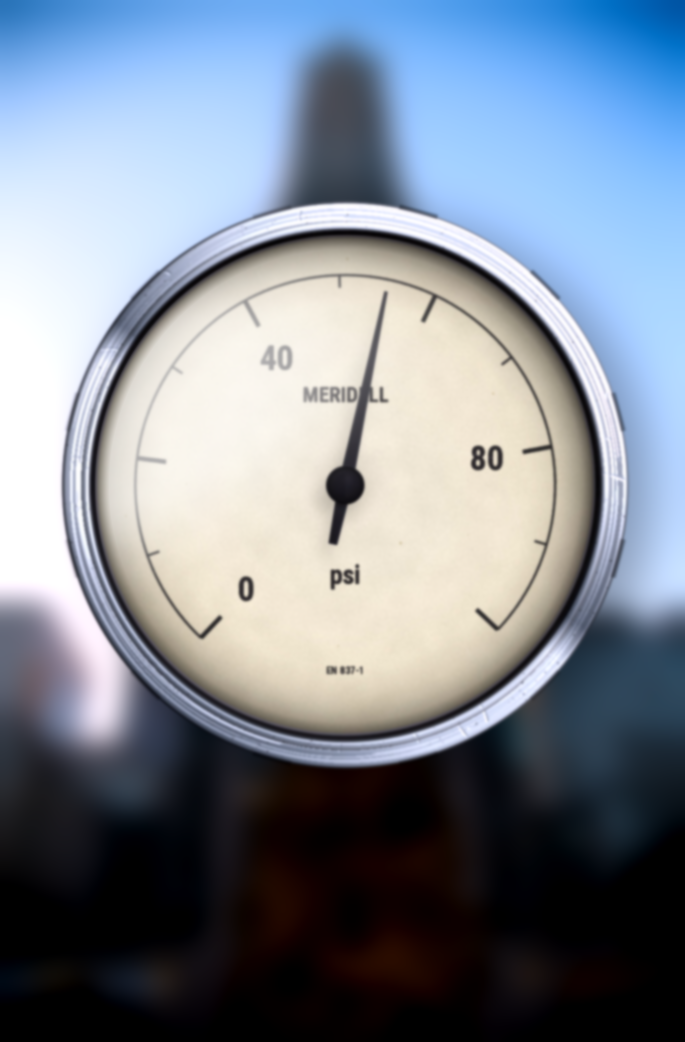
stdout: value=55 unit=psi
